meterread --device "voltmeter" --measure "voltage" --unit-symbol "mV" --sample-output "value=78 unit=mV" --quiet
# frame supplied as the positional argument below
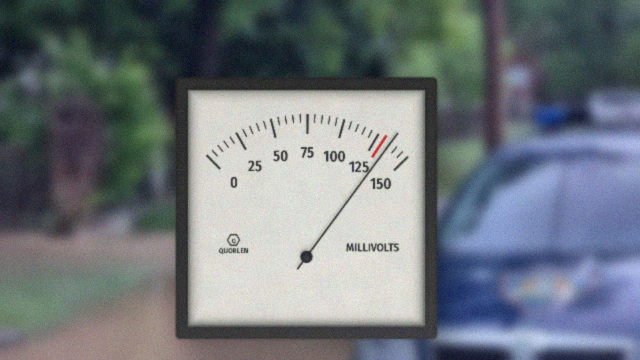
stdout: value=135 unit=mV
